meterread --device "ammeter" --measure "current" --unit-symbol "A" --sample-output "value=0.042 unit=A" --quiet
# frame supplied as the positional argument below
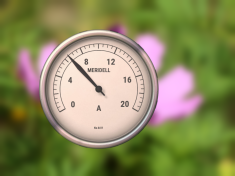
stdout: value=6.5 unit=A
